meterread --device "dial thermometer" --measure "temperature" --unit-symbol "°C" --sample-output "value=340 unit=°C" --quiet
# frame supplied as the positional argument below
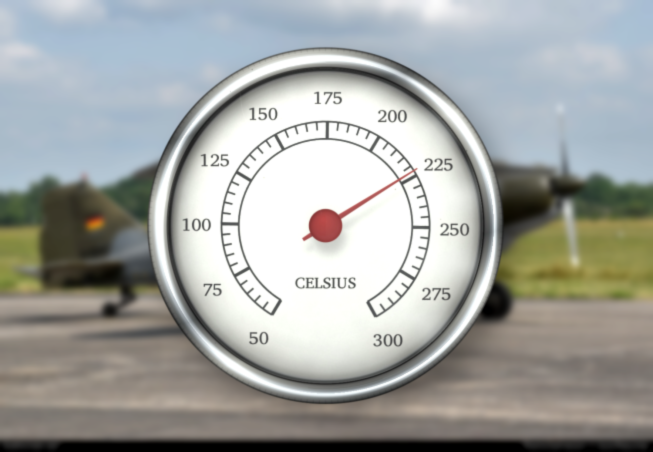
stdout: value=222.5 unit=°C
